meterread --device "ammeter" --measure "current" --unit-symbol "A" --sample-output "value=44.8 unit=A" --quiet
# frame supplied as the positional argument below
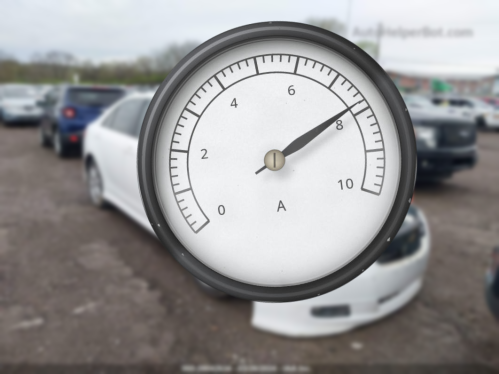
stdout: value=7.8 unit=A
